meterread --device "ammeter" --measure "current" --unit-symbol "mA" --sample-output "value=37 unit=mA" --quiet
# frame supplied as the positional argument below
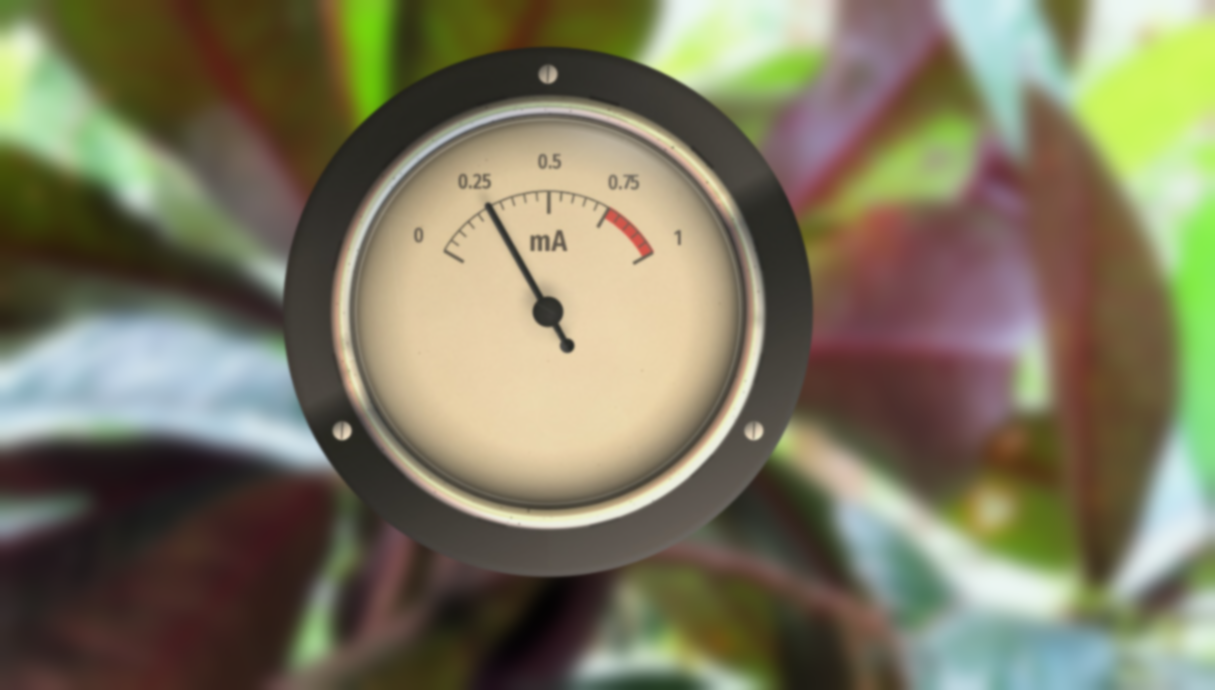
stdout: value=0.25 unit=mA
